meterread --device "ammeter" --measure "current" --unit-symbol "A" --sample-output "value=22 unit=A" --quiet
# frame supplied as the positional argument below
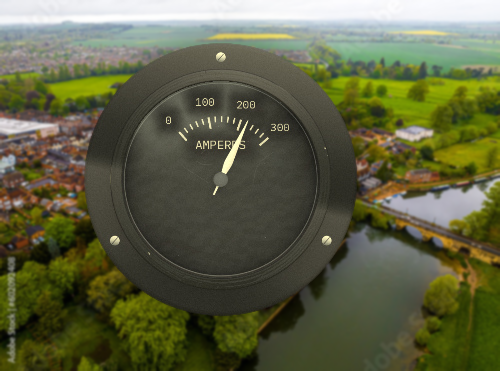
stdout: value=220 unit=A
